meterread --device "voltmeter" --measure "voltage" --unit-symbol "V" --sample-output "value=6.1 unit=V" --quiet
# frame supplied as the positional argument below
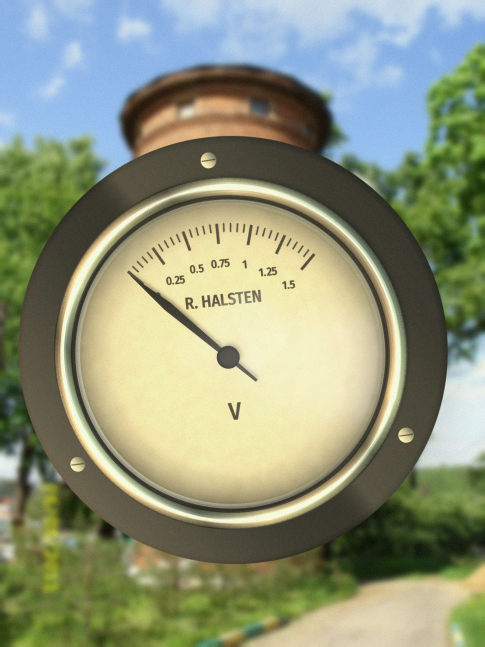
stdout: value=0 unit=V
